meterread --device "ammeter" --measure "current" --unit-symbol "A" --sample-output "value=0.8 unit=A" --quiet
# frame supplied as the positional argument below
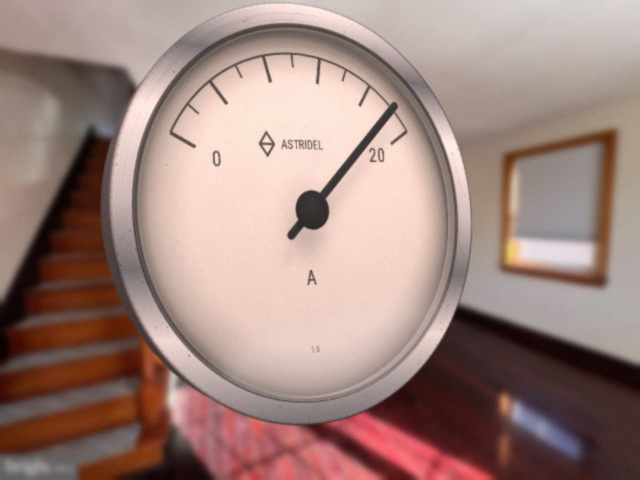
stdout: value=18 unit=A
